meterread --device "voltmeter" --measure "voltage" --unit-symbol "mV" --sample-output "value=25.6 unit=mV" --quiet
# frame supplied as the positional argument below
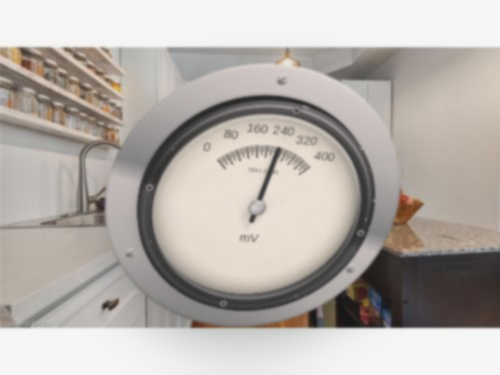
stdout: value=240 unit=mV
